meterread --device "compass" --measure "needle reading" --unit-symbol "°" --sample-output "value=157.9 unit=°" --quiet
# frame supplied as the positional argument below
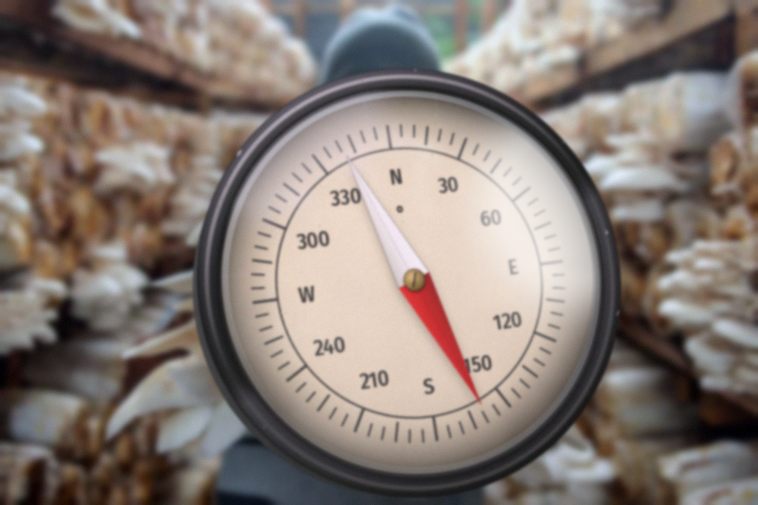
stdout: value=160 unit=°
